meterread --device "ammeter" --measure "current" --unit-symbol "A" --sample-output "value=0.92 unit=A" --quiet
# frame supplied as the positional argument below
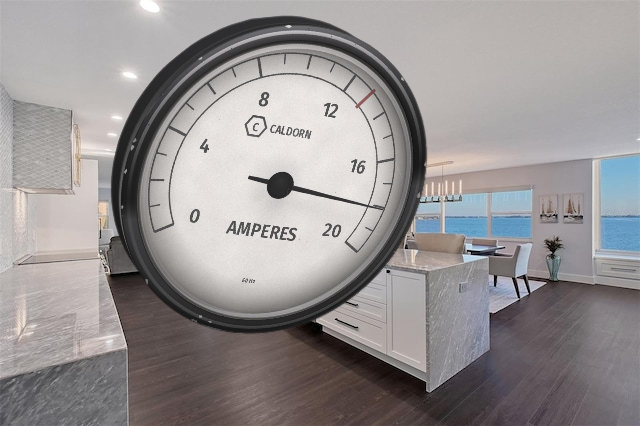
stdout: value=18 unit=A
